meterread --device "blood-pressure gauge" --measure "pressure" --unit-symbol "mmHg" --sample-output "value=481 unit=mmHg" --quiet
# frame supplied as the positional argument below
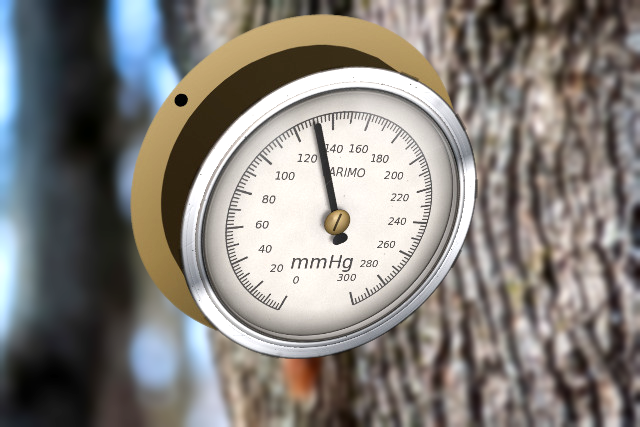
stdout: value=130 unit=mmHg
